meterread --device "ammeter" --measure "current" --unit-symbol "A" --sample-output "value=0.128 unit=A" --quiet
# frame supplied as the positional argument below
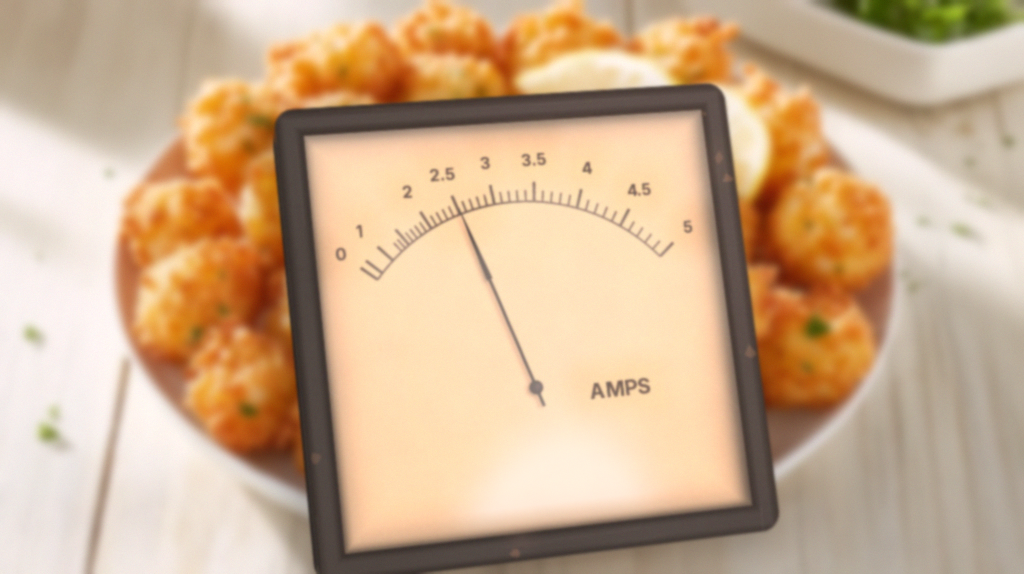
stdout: value=2.5 unit=A
